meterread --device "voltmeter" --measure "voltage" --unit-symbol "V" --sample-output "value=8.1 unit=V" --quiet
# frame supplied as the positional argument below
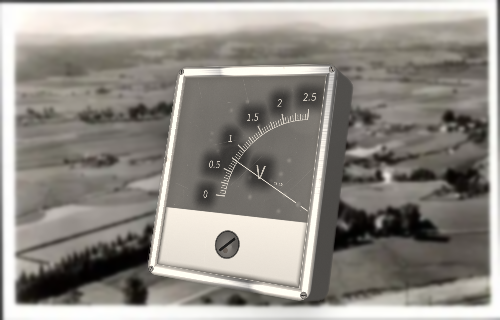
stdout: value=0.75 unit=V
